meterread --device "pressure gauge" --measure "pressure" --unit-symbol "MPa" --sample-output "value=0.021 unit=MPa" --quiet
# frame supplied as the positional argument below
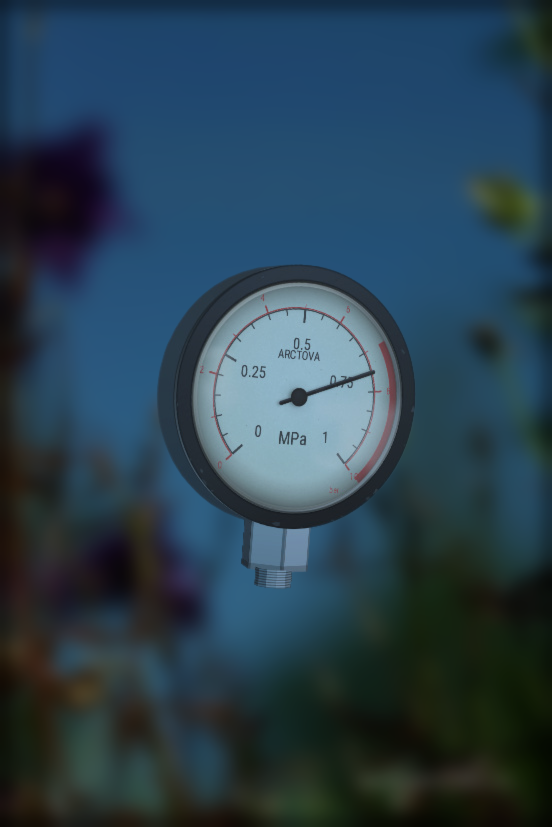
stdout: value=0.75 unit=MPa
